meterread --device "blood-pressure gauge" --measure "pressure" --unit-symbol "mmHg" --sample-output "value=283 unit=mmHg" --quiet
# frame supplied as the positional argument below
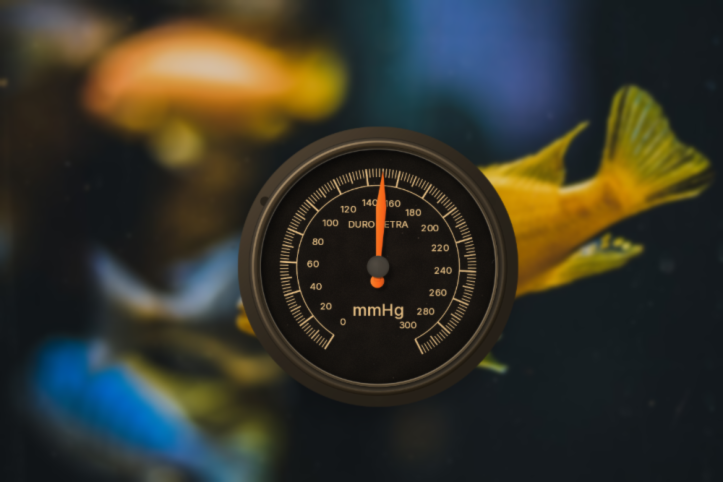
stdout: value=150 unit=mmHg
